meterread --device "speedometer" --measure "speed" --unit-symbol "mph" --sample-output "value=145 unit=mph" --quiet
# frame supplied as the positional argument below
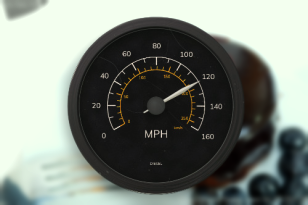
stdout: value=120 unit=mph
